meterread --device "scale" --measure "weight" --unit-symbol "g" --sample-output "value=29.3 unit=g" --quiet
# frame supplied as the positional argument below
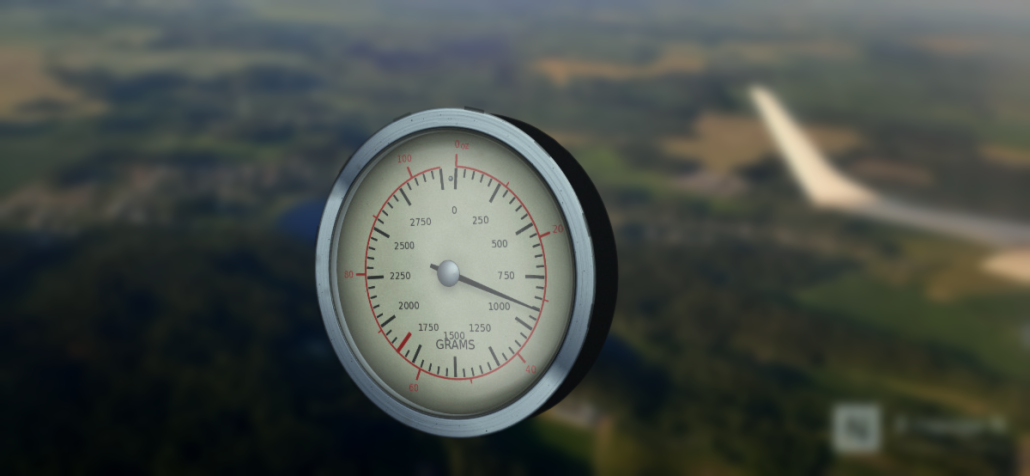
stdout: value=900 unit=g
